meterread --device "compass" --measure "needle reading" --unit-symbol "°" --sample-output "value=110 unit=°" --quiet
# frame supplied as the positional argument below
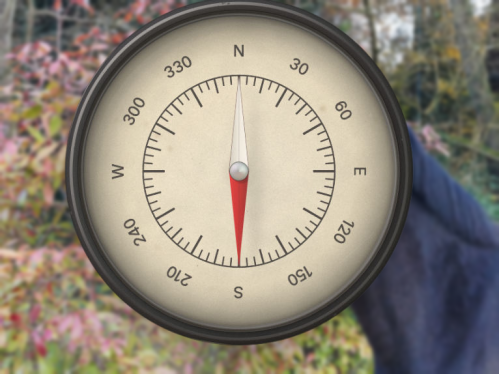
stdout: value=180 unit=°
